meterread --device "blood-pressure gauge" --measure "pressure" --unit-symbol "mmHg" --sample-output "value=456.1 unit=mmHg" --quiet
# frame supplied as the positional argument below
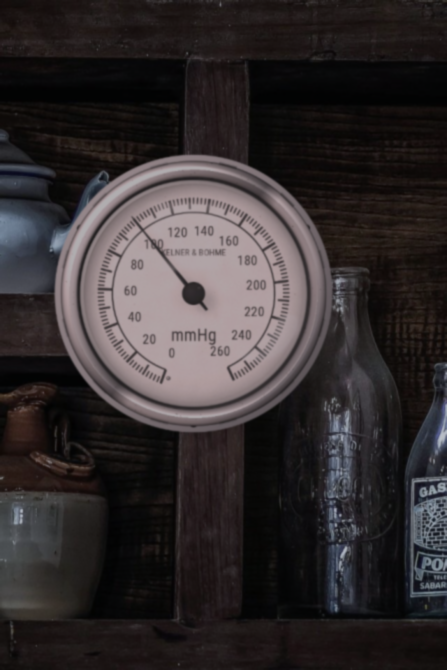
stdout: value=100 unit=mmHg
